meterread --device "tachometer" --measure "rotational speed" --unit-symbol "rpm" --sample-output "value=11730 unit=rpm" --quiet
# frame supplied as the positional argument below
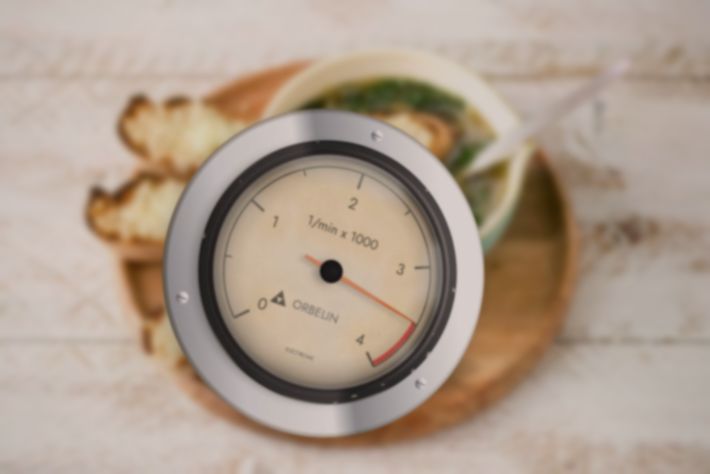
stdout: value=3500 unit=rpm
